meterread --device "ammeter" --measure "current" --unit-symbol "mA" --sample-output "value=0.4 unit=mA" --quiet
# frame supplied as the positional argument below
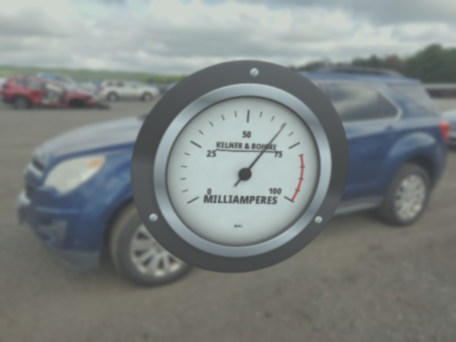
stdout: value=65 unit=mA
